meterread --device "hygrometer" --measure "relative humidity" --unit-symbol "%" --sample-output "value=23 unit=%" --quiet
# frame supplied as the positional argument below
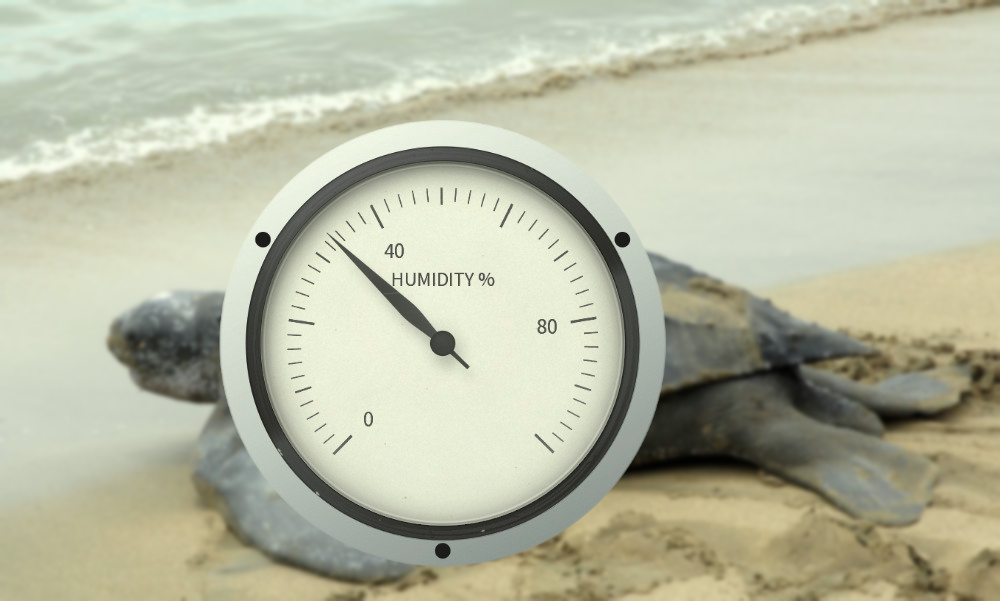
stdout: value=33 unit=%
